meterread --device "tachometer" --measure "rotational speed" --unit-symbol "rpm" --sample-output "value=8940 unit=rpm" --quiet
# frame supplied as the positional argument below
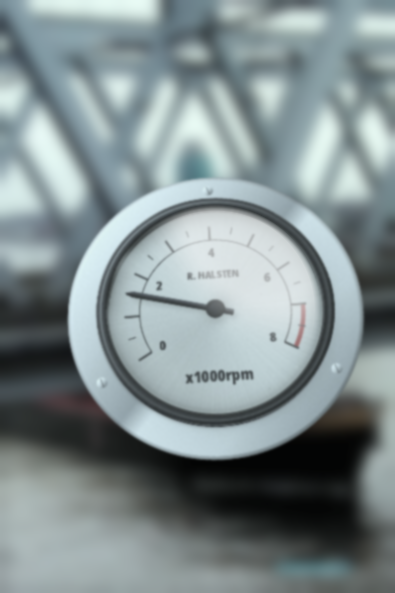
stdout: value=1500 unit=rpm
